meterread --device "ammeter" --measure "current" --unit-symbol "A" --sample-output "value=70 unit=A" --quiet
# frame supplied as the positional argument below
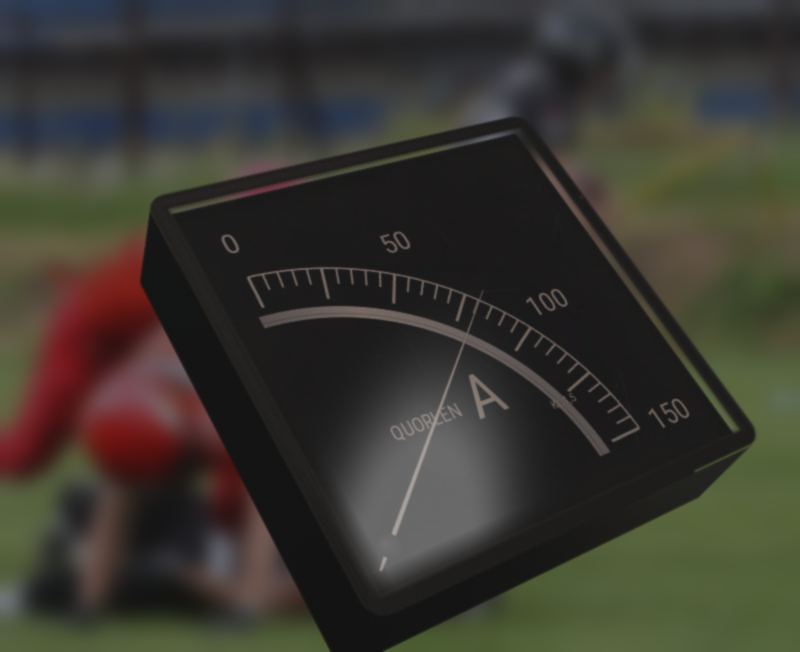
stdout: value=80 unit=A
